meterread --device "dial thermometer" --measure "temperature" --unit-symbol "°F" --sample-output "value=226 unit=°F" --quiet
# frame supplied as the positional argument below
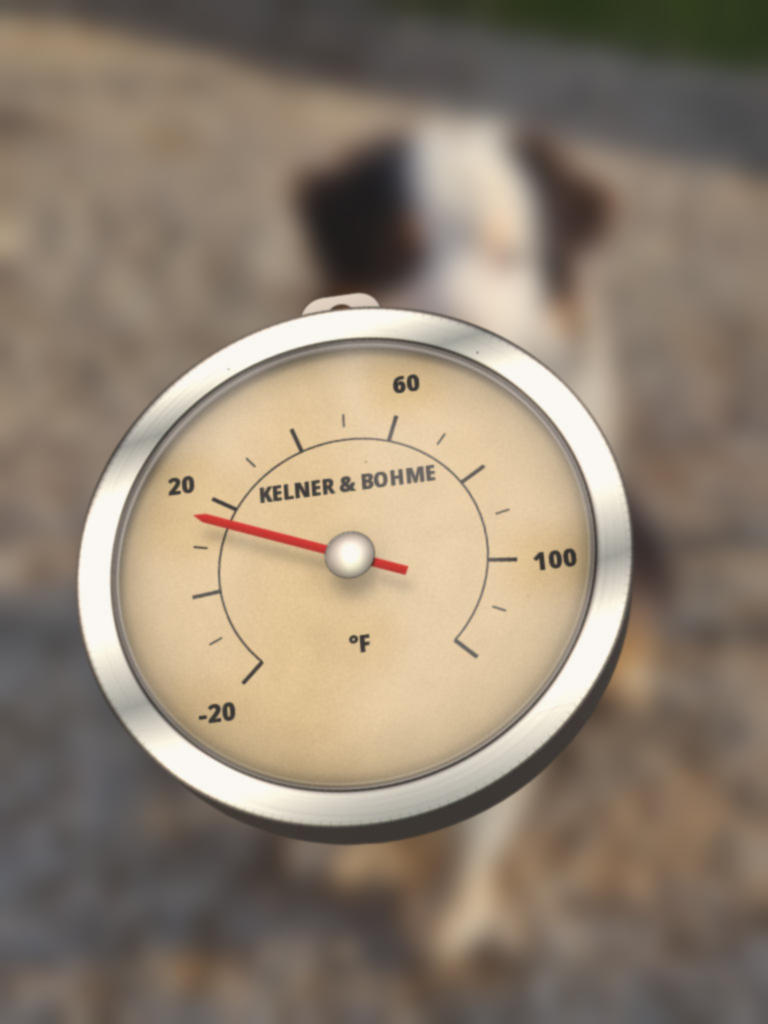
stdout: value=15 unit=°F
